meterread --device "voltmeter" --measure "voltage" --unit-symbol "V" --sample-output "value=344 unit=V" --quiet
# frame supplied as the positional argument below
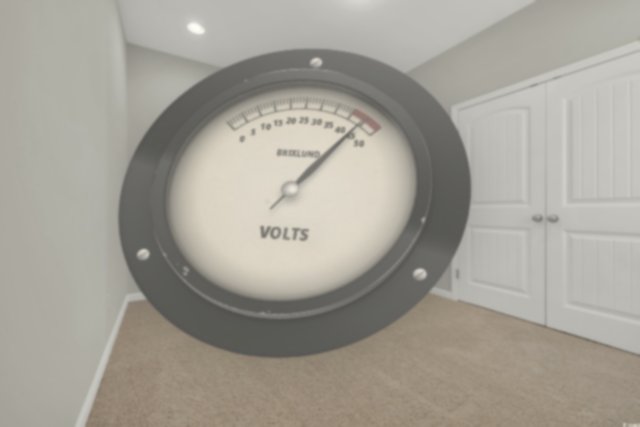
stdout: value=45 unit=V
